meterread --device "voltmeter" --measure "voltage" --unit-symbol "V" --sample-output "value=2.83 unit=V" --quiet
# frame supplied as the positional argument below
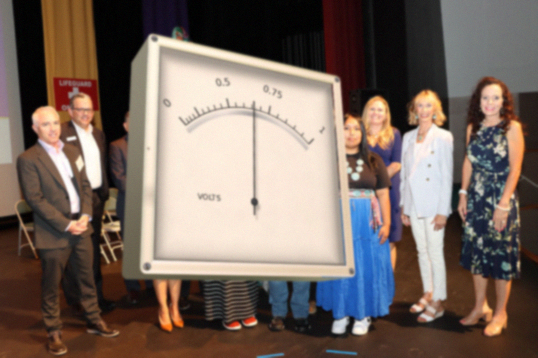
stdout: value=0.65 unit=V
